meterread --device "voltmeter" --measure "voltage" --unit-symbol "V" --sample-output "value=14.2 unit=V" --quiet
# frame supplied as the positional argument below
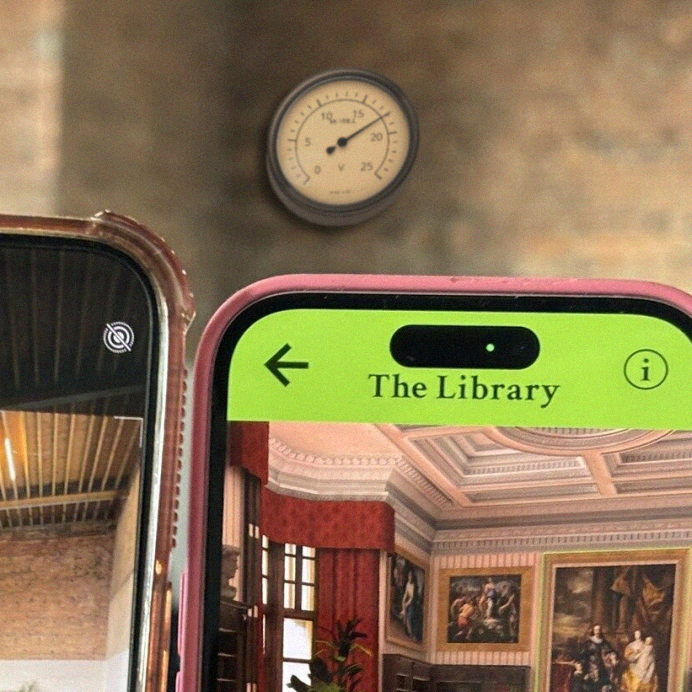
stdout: value=18 unit=V
